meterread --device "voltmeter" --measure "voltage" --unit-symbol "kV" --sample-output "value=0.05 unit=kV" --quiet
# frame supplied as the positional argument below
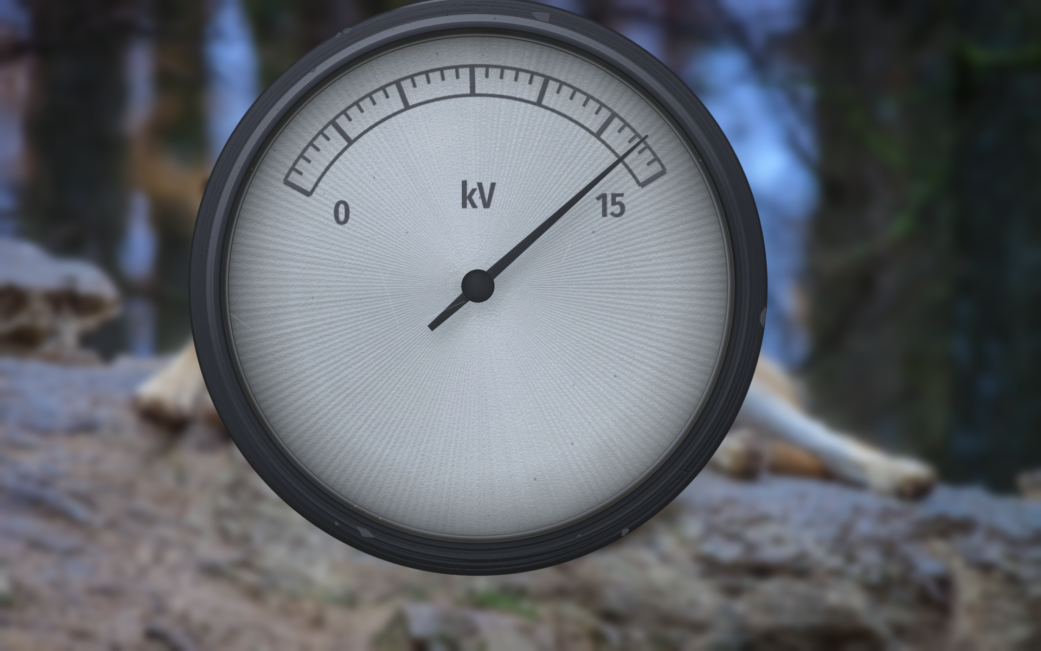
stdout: value=13.75 unit=kV
